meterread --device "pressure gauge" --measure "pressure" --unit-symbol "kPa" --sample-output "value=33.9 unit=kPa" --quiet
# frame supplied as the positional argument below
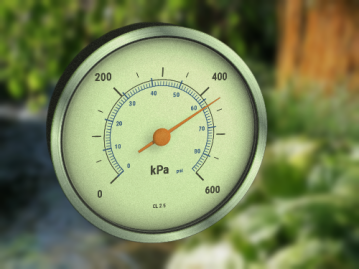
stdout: value=425 unit=kPa
